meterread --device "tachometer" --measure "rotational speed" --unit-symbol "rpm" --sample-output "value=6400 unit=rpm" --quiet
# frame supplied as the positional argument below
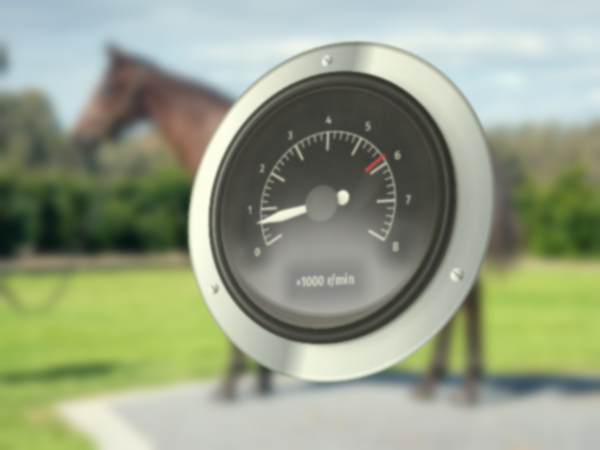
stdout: value=600 unit=rpm
